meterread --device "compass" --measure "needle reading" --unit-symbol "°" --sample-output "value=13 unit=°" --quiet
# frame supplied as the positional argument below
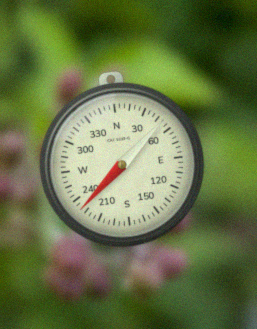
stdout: value=230 unit=°
